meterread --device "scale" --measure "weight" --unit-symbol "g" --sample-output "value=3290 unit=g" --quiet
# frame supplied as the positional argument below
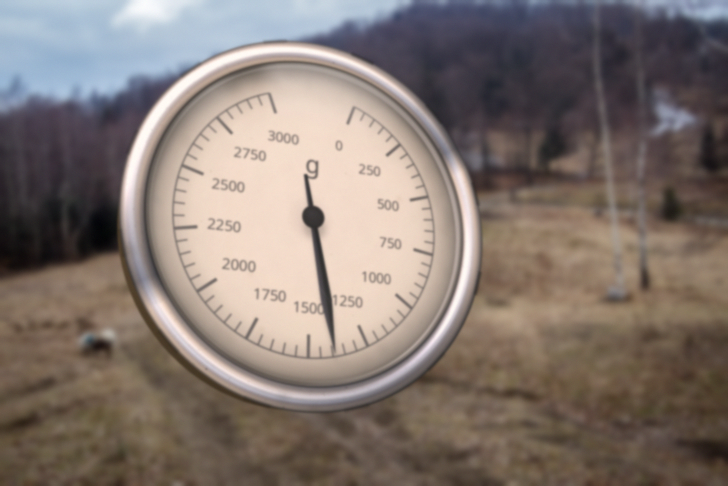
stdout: value=1400 unit=g
